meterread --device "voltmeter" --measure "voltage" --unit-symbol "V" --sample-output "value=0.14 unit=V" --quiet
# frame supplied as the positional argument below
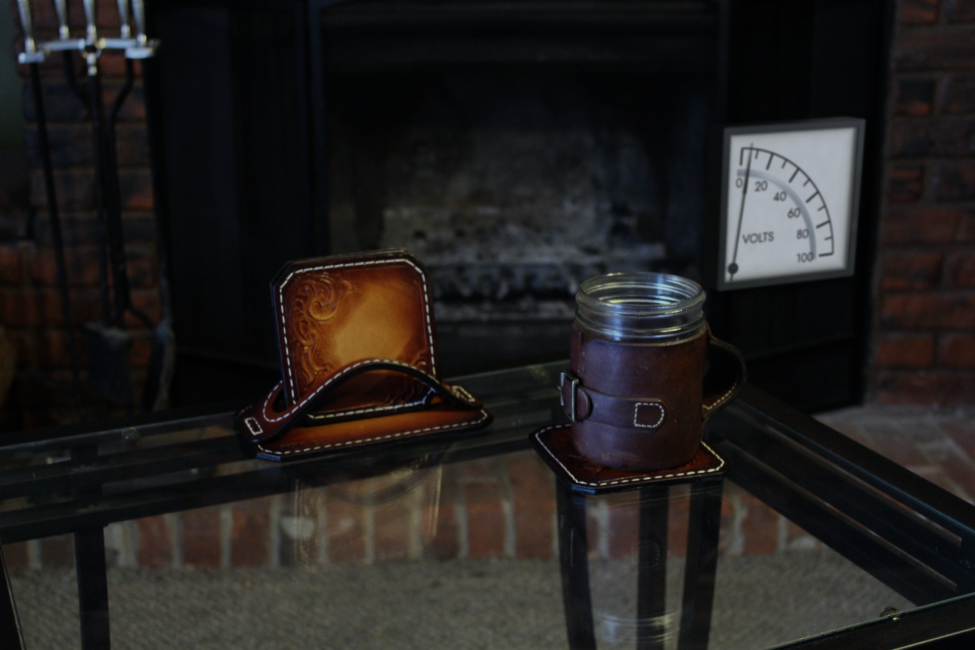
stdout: value=5 unit=V
